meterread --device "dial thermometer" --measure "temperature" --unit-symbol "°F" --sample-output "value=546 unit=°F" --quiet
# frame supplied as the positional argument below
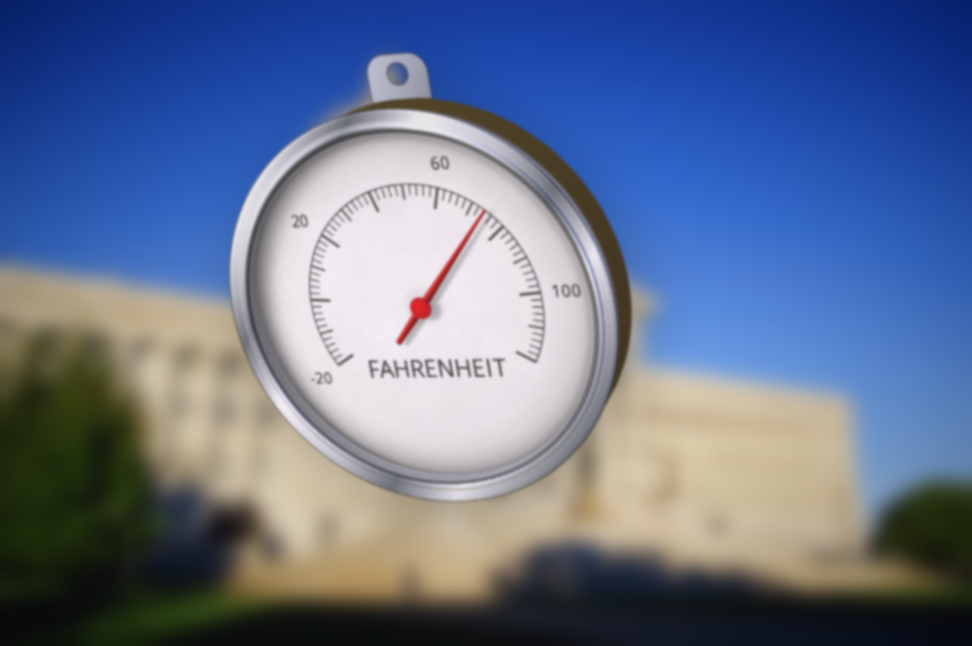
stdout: value=74 unit=°F
